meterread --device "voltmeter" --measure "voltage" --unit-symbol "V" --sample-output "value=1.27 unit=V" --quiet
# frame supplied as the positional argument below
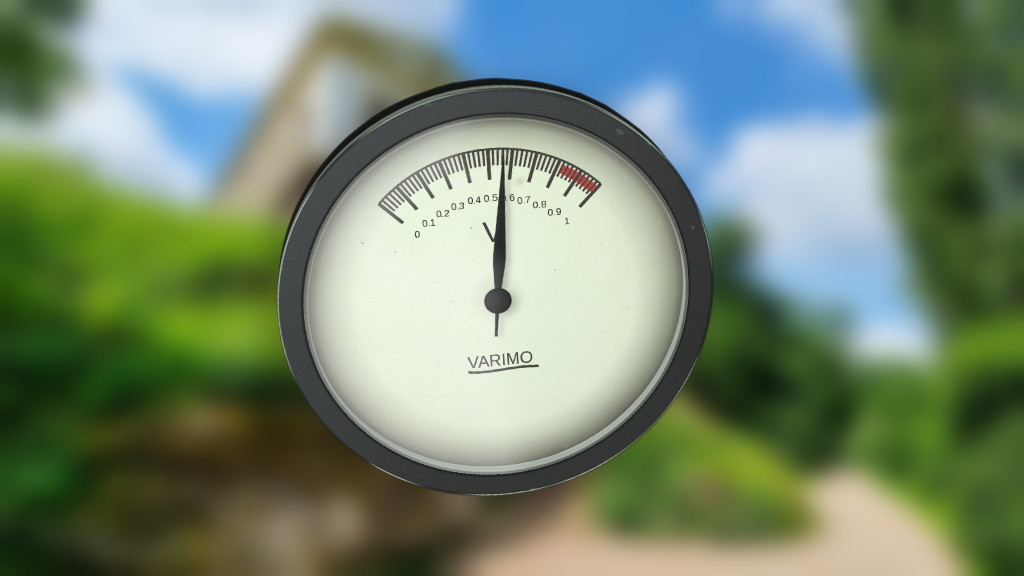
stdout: value=0.56 unit=V
